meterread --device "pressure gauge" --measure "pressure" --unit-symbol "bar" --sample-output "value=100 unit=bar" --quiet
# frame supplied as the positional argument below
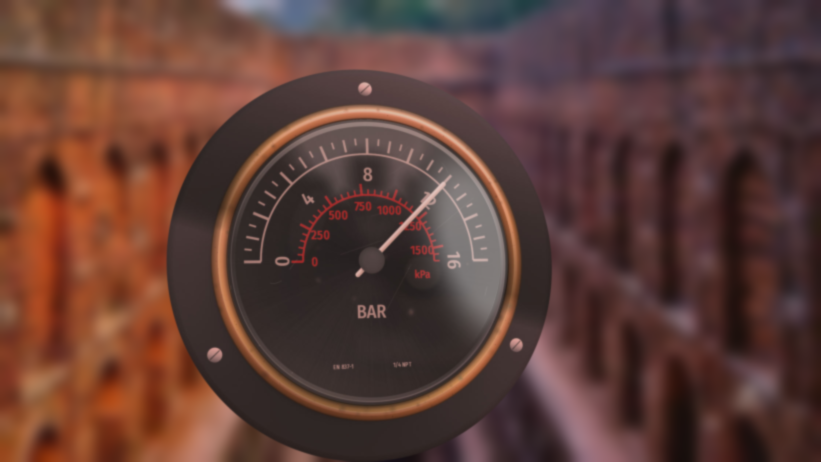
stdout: value=12 unit=bar
